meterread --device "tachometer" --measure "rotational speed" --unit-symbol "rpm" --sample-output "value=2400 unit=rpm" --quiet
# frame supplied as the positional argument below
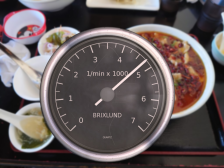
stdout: value=4750 unit=rpm
